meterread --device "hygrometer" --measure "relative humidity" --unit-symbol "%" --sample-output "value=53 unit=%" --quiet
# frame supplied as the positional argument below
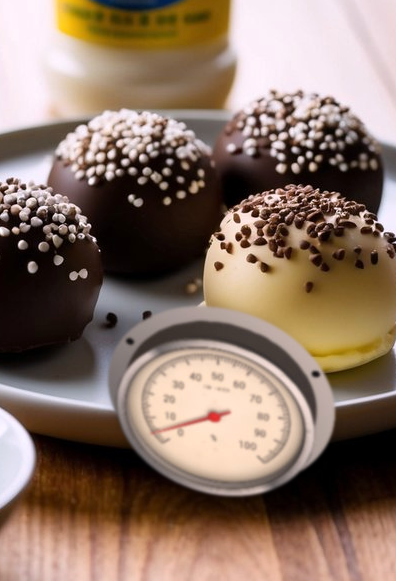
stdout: value=5 unit=%
